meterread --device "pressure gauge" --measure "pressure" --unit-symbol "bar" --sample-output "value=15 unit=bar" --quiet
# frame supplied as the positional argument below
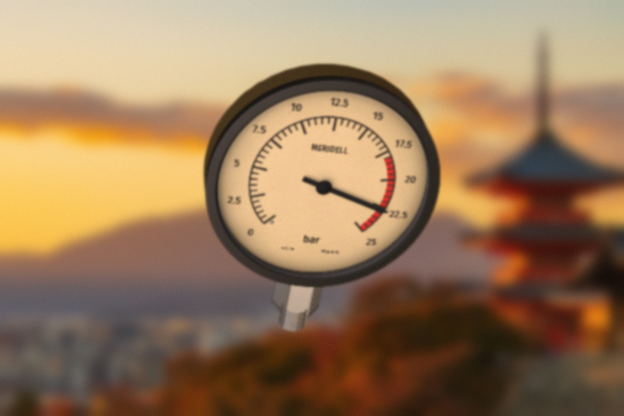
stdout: value=22.5 unit=bar
